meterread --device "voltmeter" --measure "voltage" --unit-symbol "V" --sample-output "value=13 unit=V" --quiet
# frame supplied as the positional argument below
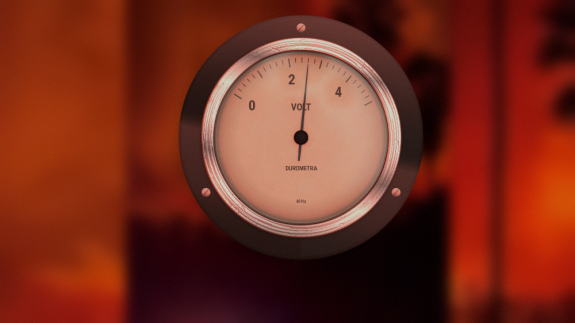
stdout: value=2.6 unit=V
